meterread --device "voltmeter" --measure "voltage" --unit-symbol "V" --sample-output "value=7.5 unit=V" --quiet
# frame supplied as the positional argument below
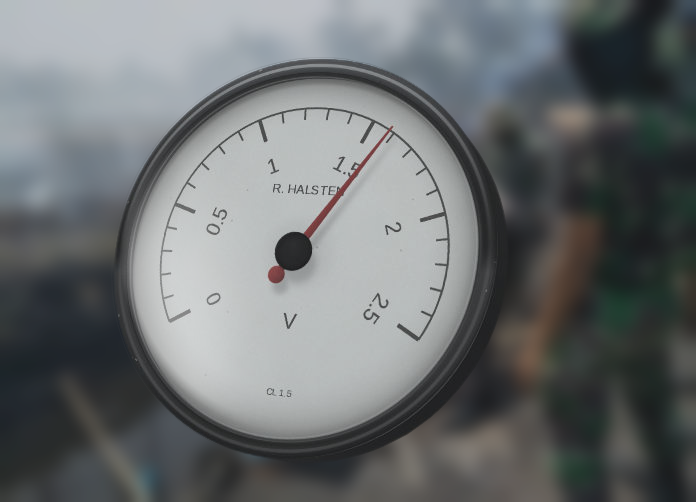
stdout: value=1.6 unit=V
